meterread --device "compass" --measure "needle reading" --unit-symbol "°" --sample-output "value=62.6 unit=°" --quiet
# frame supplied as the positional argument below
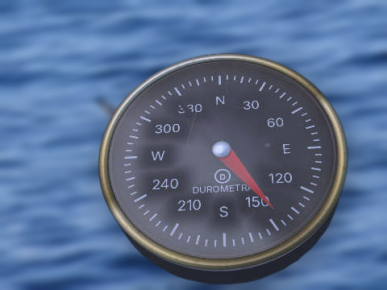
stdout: value=145 unit=°
